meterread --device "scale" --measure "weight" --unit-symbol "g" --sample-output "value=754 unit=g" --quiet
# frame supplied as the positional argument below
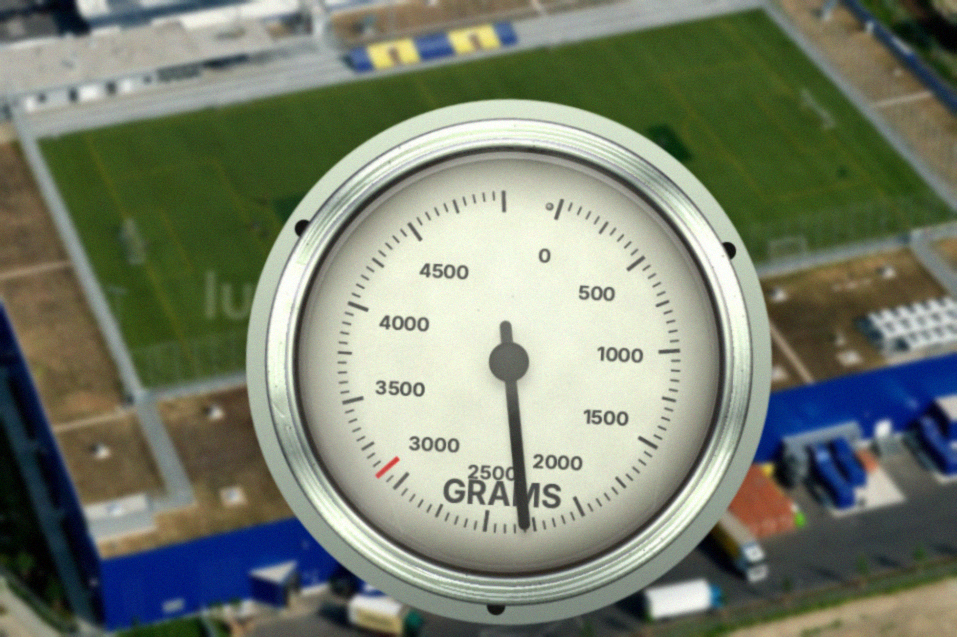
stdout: value=2300 unit=g
